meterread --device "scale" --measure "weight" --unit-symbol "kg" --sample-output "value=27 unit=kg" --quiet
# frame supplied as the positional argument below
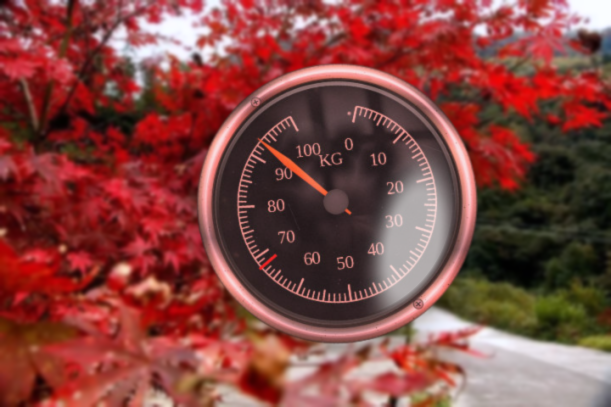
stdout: value=93 unit=kg
